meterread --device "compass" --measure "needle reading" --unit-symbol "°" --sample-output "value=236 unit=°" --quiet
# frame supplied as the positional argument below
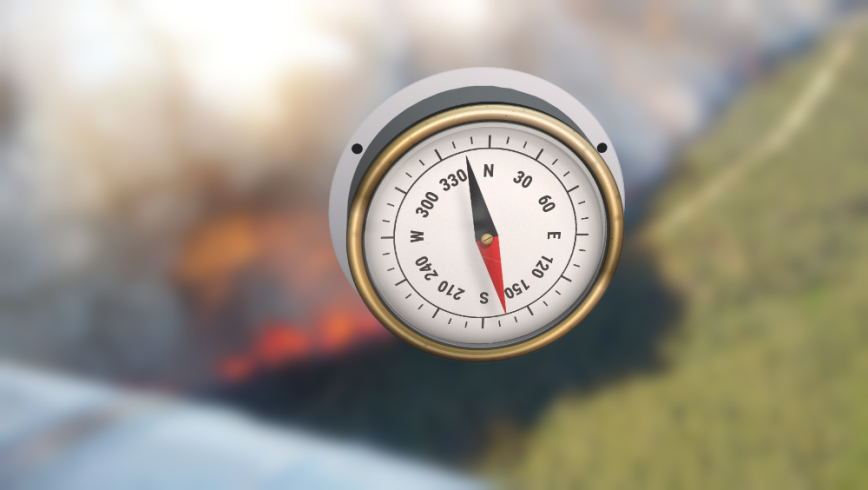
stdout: value=165 unit=°
